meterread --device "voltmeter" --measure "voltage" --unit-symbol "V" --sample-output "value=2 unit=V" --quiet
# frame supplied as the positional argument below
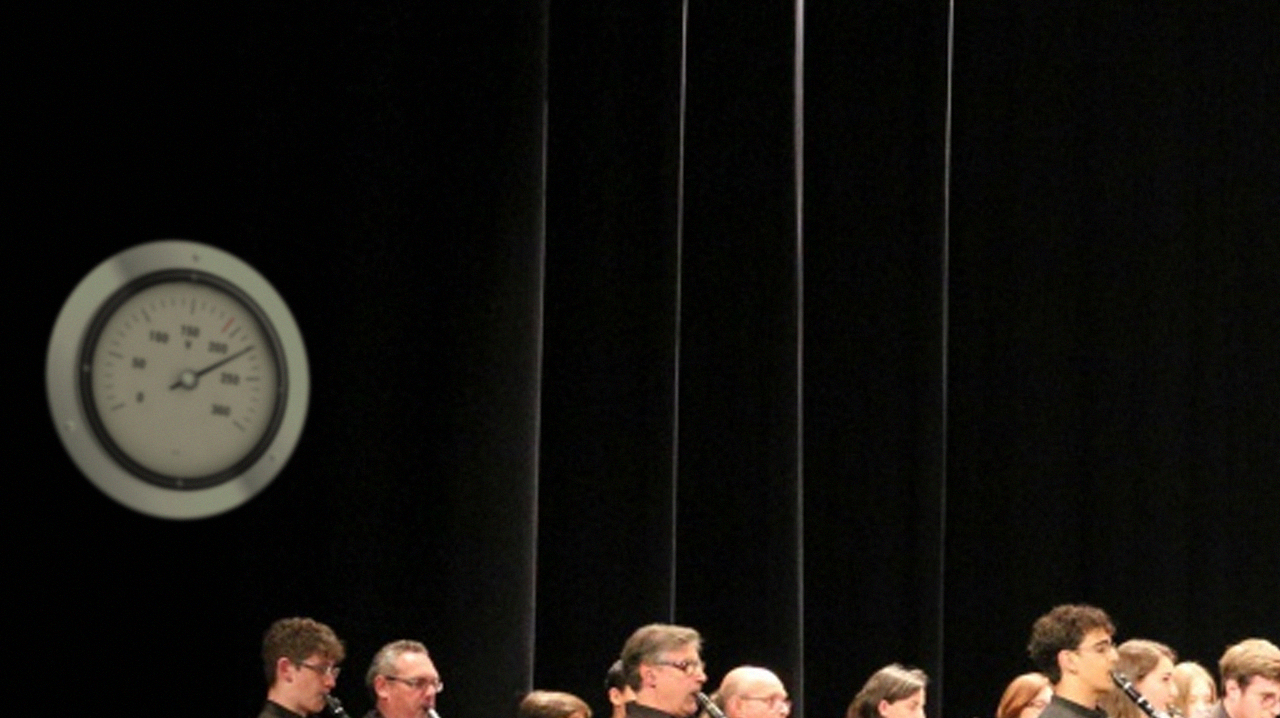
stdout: value=220 unit=V
